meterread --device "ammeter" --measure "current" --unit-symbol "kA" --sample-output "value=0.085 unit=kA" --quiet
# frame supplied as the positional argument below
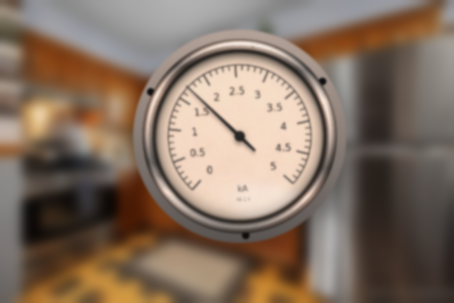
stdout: value=1.7 unit=kA
